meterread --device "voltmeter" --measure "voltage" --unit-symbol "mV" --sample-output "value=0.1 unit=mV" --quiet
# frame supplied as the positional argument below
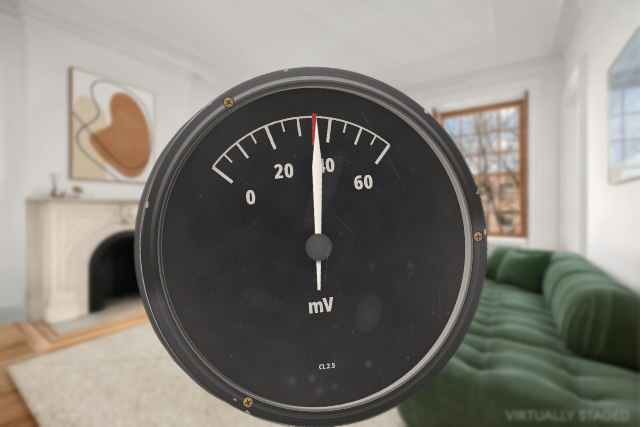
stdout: value=35 unit=mV
